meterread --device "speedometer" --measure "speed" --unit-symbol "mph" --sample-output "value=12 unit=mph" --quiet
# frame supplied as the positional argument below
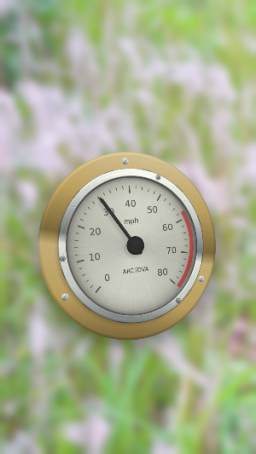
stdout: value=30 unit=mph
